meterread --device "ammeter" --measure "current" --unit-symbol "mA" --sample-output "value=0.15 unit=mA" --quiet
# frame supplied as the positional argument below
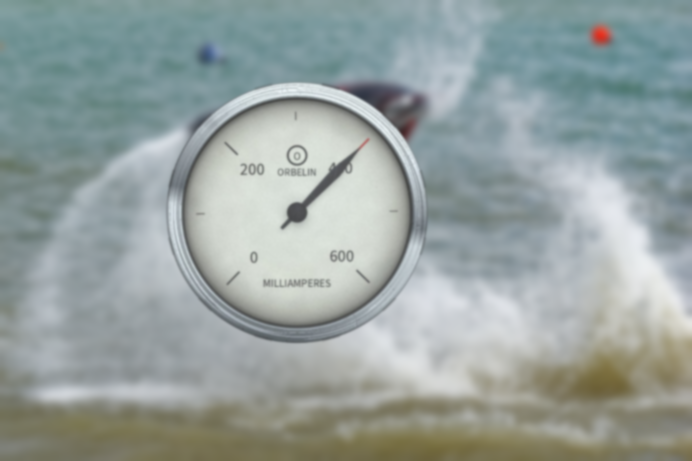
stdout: value=400 unit=mA
